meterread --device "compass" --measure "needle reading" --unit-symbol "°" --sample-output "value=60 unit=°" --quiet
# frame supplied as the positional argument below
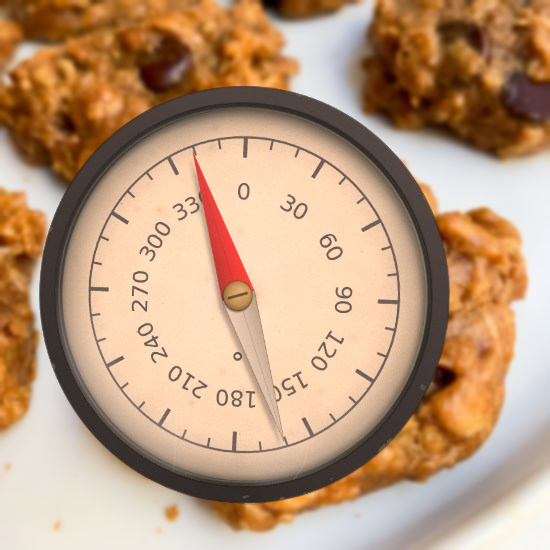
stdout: value=340 unit=°
